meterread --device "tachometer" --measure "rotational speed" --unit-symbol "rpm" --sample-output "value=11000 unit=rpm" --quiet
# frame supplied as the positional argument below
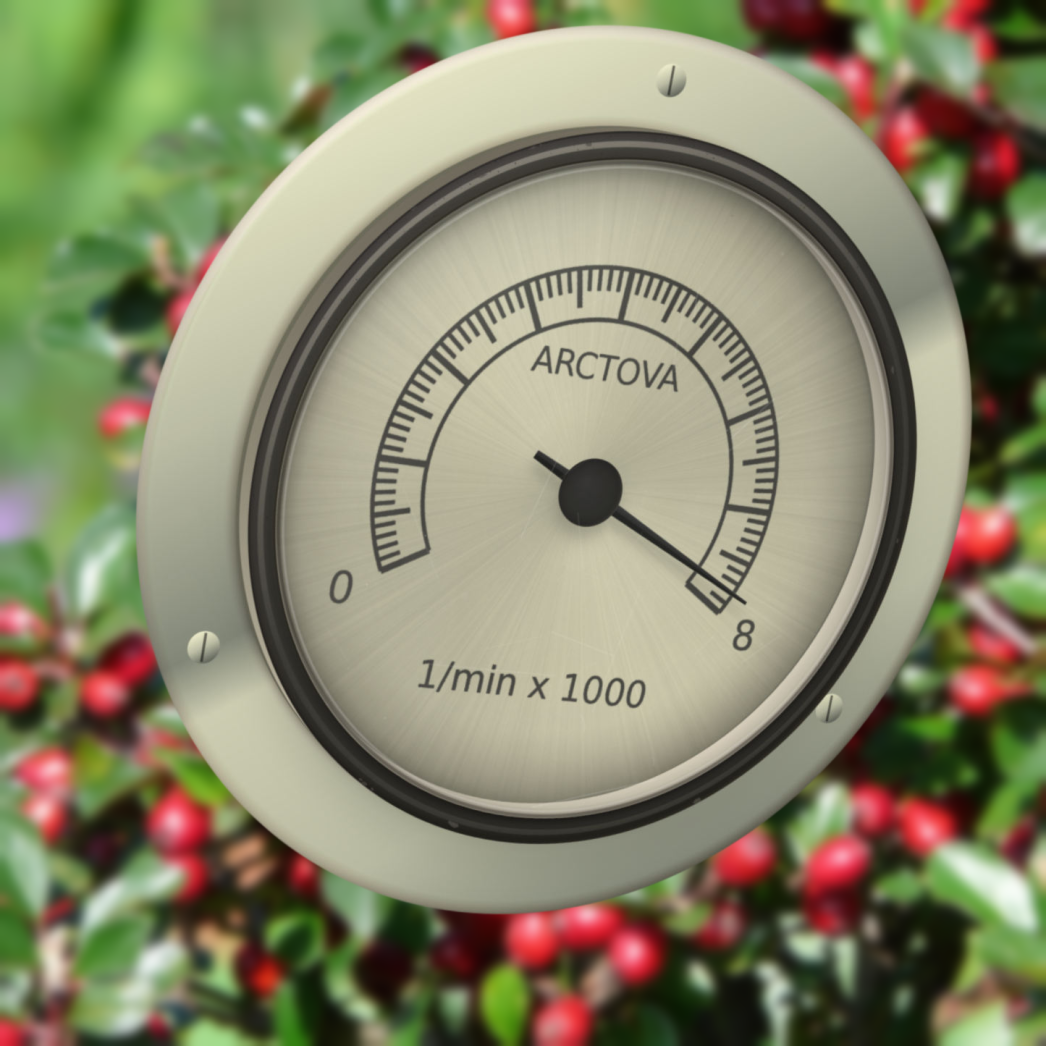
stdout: value=7800 unit=rpm
